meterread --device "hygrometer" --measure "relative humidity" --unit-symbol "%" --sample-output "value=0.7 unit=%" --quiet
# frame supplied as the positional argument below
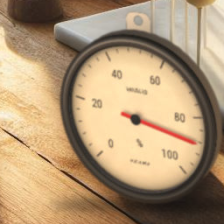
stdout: value=88 unit=%
